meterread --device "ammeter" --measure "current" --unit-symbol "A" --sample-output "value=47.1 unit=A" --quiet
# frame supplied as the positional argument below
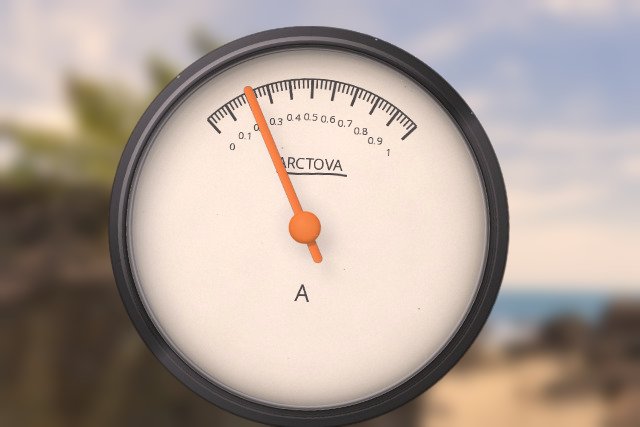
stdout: value=0.22 unit=A
